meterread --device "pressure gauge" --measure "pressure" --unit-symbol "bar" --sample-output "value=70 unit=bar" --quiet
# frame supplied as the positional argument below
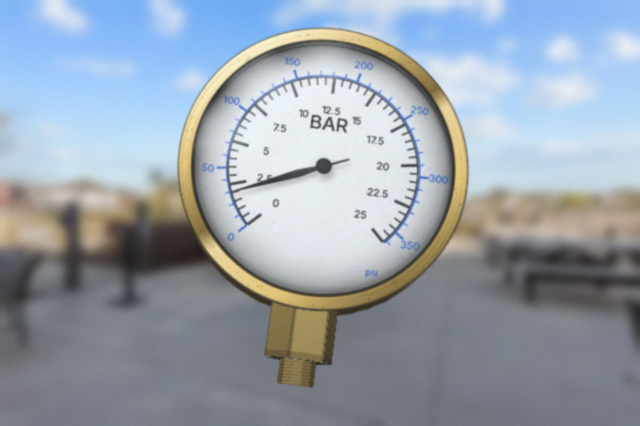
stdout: value=2 unit=bar
